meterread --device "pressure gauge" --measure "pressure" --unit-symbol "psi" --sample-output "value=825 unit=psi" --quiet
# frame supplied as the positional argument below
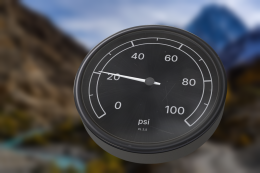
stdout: value=20 unit=psi
